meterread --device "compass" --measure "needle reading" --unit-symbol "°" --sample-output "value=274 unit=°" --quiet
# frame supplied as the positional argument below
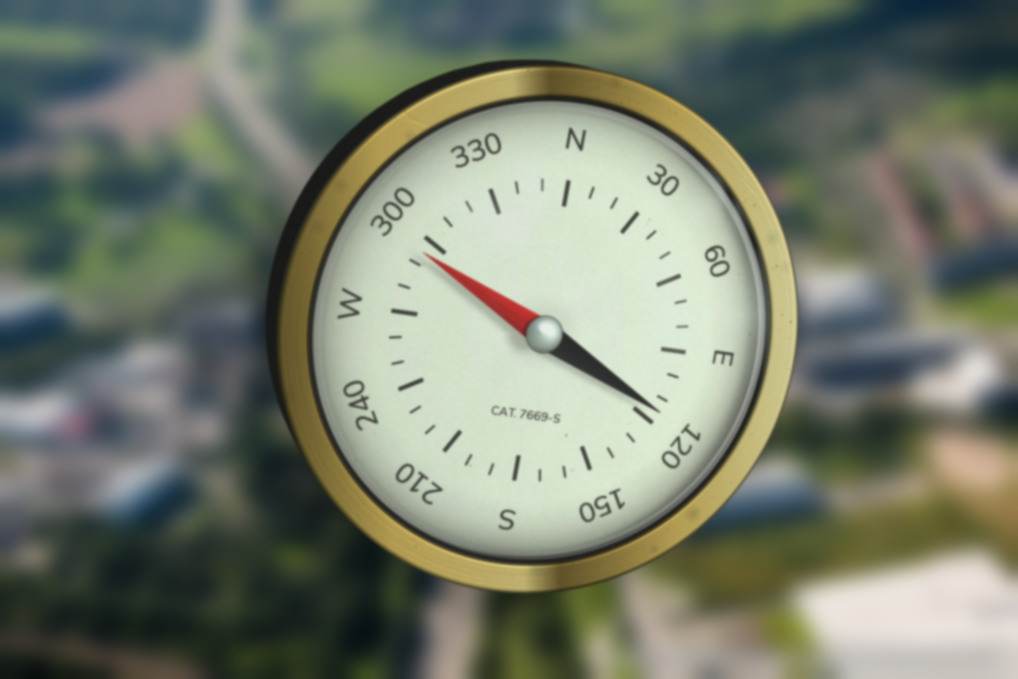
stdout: value=295 unit=°
